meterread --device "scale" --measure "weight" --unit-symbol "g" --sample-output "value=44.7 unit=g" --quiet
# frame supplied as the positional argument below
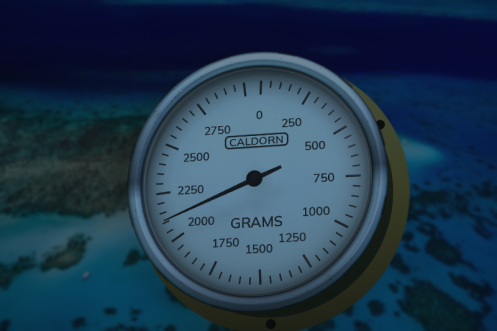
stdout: value=2100 unit=g
